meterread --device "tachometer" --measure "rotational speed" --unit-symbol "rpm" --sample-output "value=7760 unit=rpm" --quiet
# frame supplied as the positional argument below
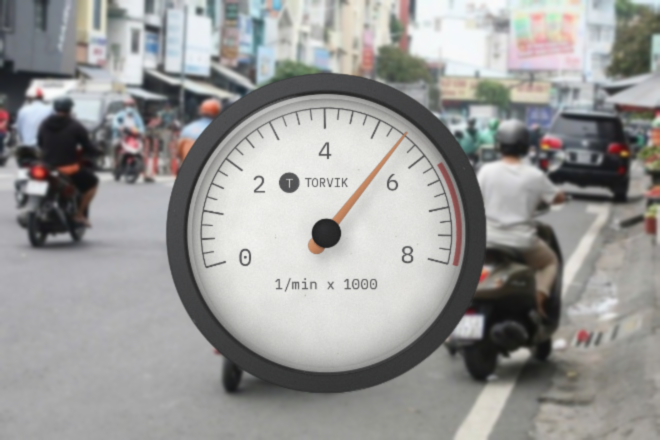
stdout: value=5500 unit=rpm
